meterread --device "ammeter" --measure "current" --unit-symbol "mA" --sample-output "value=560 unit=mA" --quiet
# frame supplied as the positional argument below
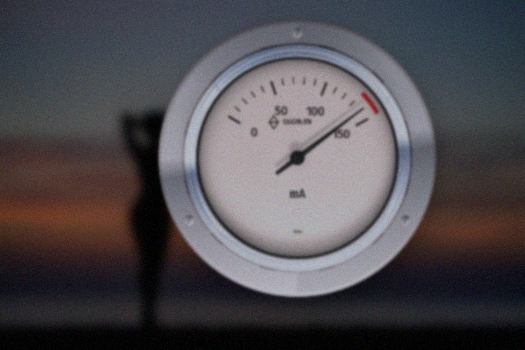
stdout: value=140 unit=mA
